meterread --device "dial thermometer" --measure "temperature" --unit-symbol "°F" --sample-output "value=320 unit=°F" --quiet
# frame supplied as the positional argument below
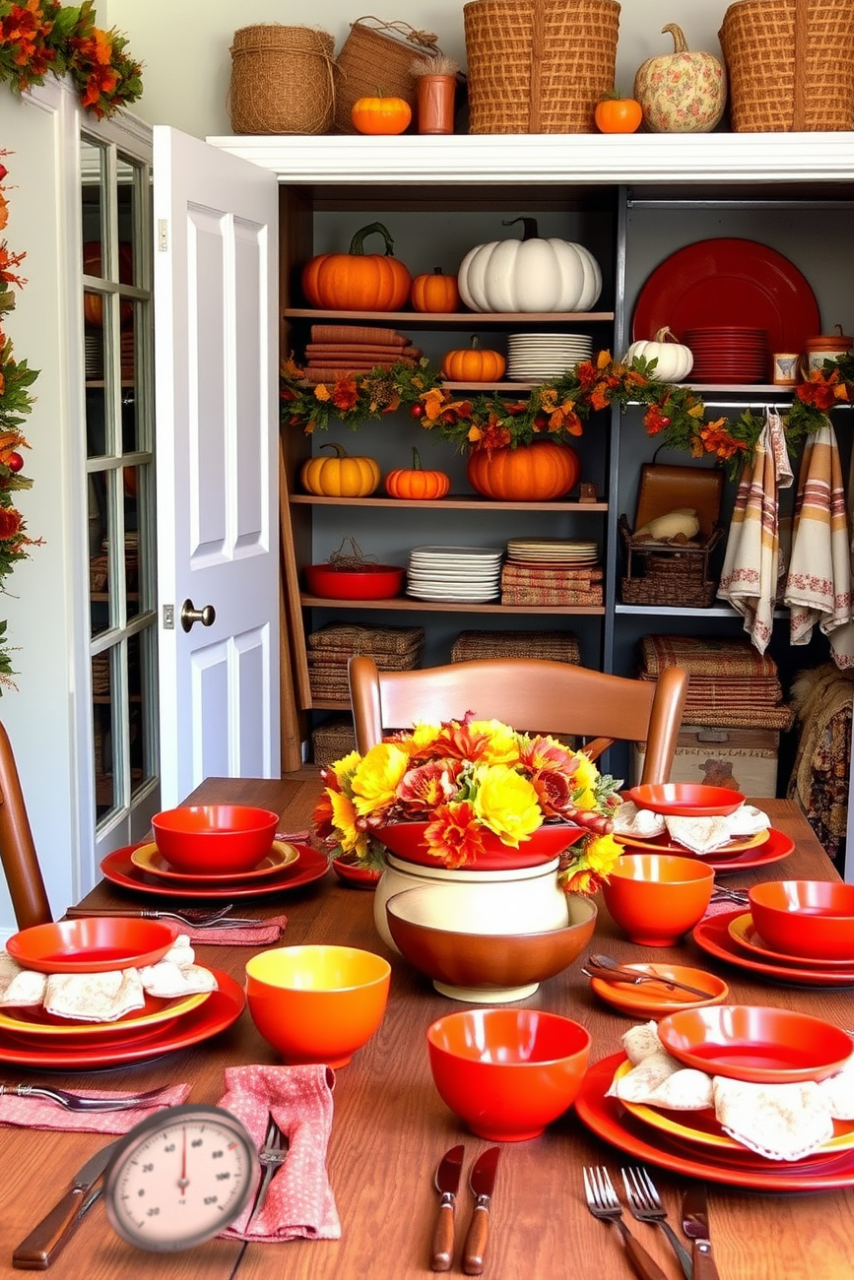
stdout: value=50 unit=°F
